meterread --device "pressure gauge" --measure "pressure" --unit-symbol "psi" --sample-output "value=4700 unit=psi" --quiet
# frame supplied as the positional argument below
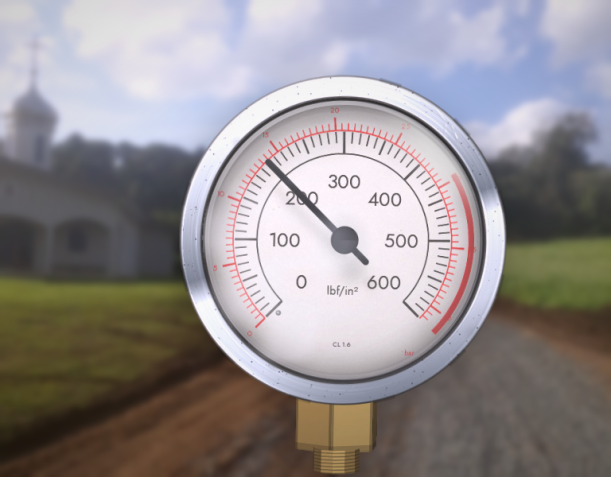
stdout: value=200 unit=psi
